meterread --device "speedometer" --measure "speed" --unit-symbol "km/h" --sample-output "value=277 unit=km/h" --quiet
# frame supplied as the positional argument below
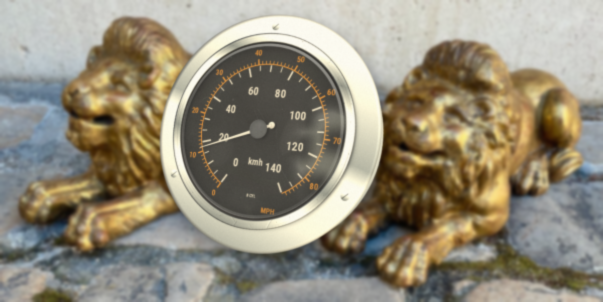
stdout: value=17.5 unit=km/h
